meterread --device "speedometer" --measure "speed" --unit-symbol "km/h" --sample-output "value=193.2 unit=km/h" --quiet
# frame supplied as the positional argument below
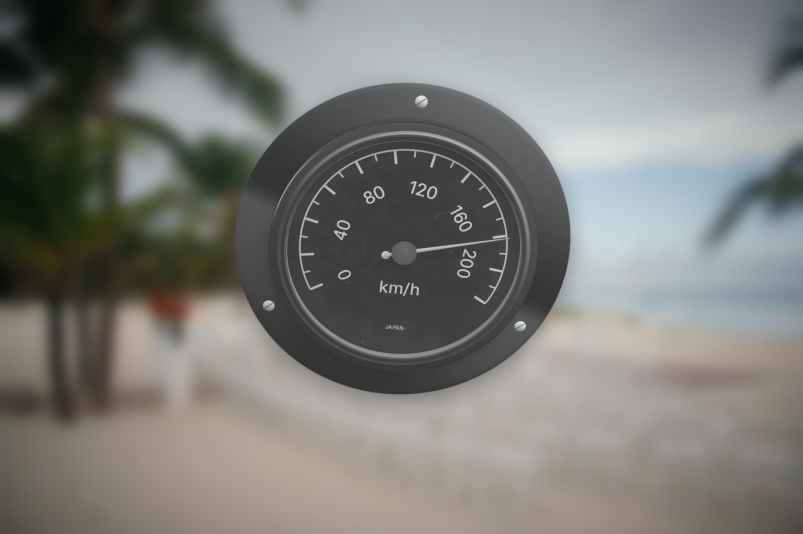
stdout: value=180 unit=km/h
